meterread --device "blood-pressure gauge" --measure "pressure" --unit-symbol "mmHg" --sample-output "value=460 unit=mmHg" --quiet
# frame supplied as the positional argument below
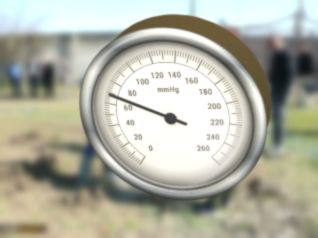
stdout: value=70 unit=mmHg
